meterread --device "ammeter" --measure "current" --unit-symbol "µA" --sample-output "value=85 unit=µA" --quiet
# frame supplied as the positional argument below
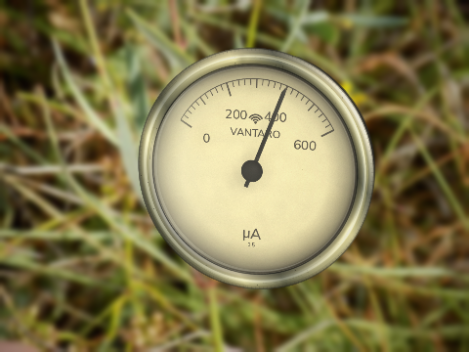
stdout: value=400 unit=µA
